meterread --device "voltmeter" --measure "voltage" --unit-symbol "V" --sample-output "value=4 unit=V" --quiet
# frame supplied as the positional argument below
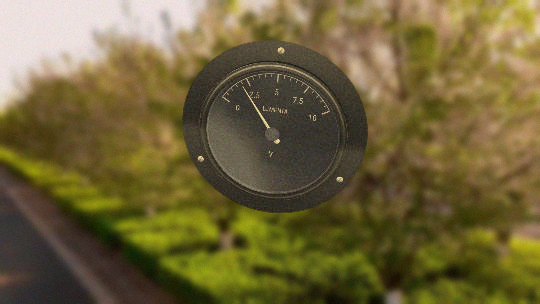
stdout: value=2 unit=V
